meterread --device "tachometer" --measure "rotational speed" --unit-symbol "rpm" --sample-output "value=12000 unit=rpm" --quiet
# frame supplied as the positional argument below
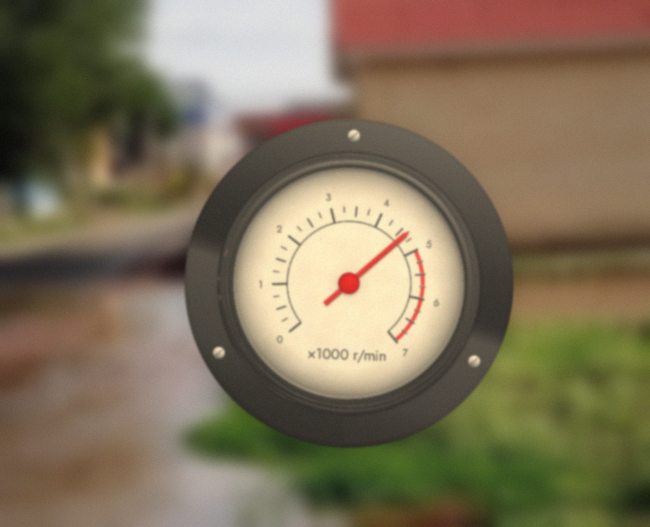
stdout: value=4625 unit=rpm
